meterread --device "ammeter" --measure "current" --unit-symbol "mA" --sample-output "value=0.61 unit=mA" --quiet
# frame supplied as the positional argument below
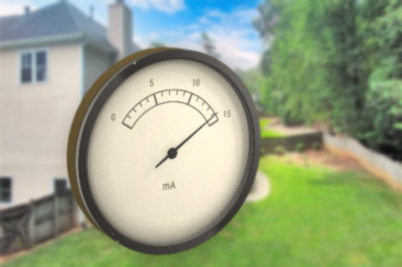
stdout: value=14 unit=mA
